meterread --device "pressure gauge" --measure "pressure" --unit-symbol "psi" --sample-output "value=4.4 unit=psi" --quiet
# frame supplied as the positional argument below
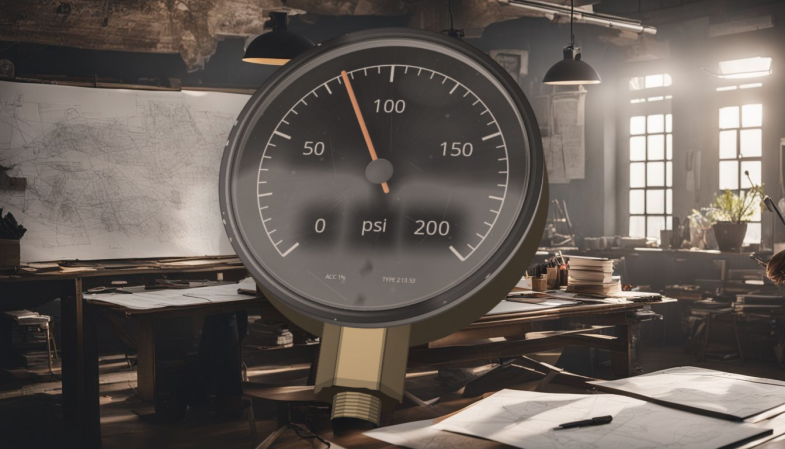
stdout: value=82.5 unit=psi
